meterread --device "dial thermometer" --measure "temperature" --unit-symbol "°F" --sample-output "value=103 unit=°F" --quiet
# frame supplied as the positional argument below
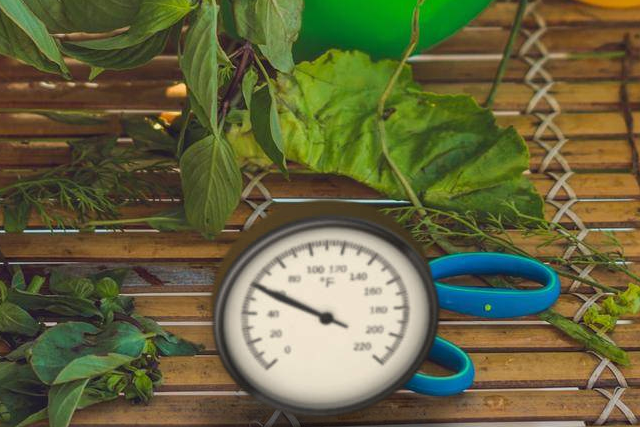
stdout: value=60 unit=°F
